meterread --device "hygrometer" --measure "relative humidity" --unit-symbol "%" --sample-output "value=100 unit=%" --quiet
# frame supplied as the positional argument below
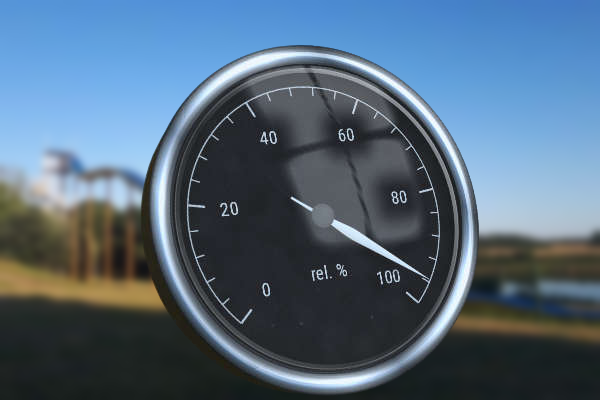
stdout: value=96 unit=%
